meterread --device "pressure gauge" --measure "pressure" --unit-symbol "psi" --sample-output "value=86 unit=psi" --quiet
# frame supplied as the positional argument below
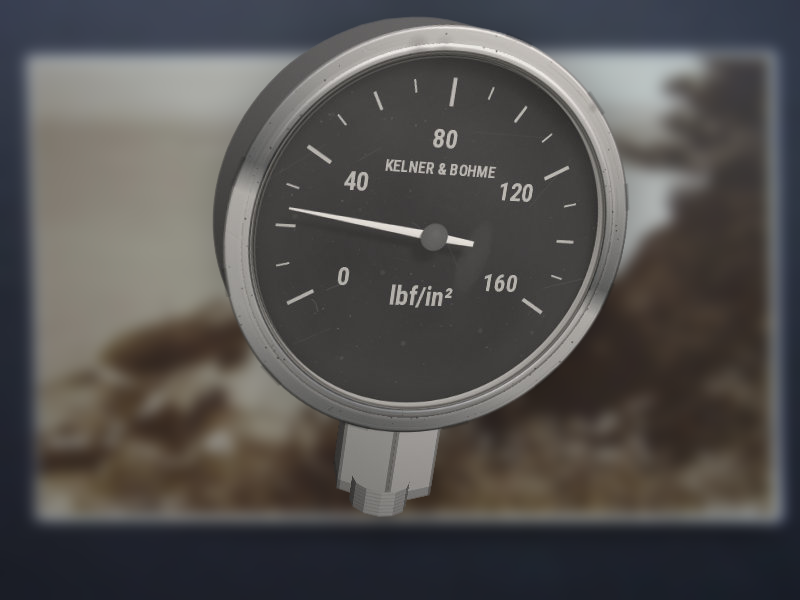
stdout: value=25 unit=psi
